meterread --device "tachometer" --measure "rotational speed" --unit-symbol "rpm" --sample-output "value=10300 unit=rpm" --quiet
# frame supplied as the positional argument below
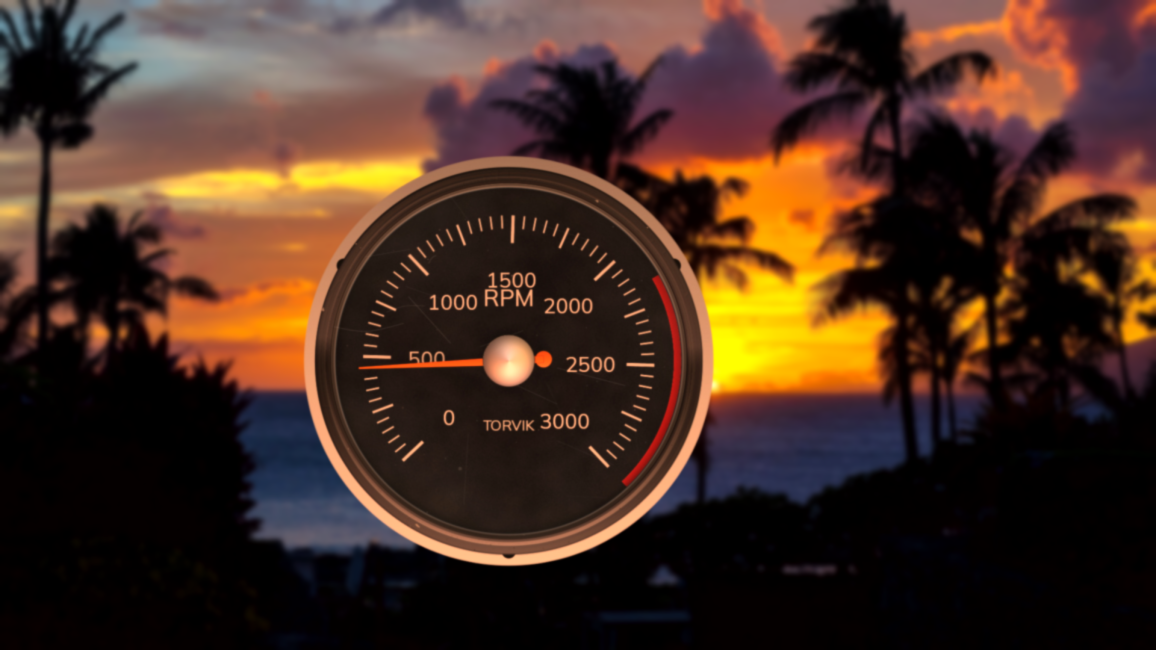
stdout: value=450 unit=rpm
